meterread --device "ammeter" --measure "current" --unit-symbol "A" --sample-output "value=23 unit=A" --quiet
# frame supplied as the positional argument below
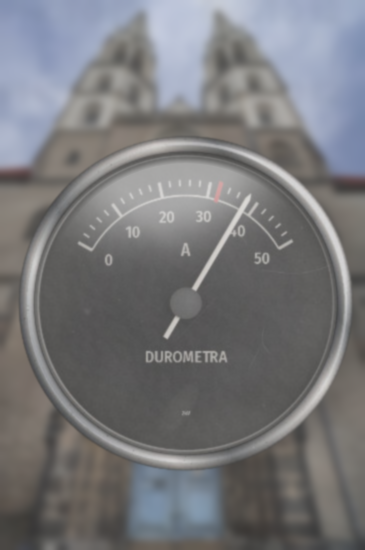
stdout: value=38 unit=A
